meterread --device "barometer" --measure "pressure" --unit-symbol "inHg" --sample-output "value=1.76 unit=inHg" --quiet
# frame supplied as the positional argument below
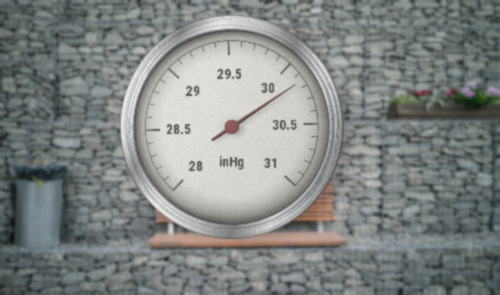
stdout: value=30.15 unit=inHg
